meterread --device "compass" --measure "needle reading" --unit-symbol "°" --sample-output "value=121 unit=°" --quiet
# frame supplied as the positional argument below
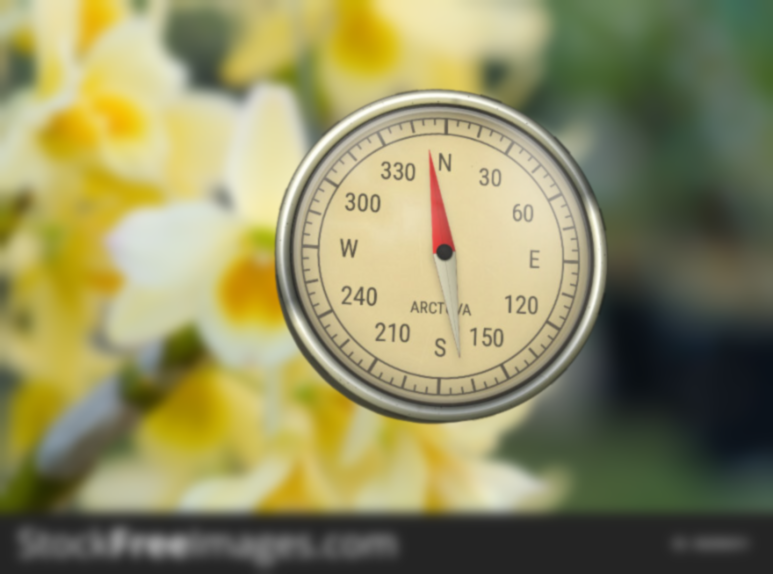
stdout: value=350 unit=°
